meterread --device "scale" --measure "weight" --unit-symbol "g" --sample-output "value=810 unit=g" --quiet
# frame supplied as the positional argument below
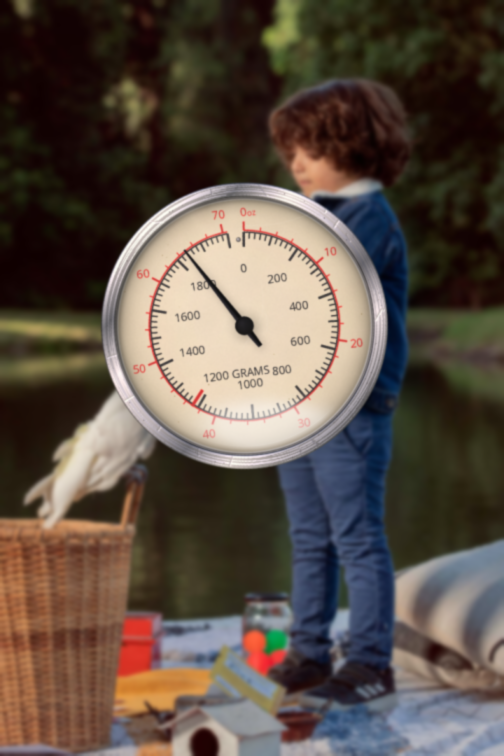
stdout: value=1840 unit=g
